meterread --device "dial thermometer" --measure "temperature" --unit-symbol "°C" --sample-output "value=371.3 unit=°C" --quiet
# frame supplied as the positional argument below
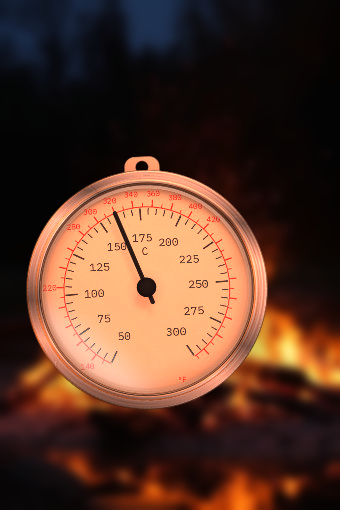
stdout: value=160 unit=°C
